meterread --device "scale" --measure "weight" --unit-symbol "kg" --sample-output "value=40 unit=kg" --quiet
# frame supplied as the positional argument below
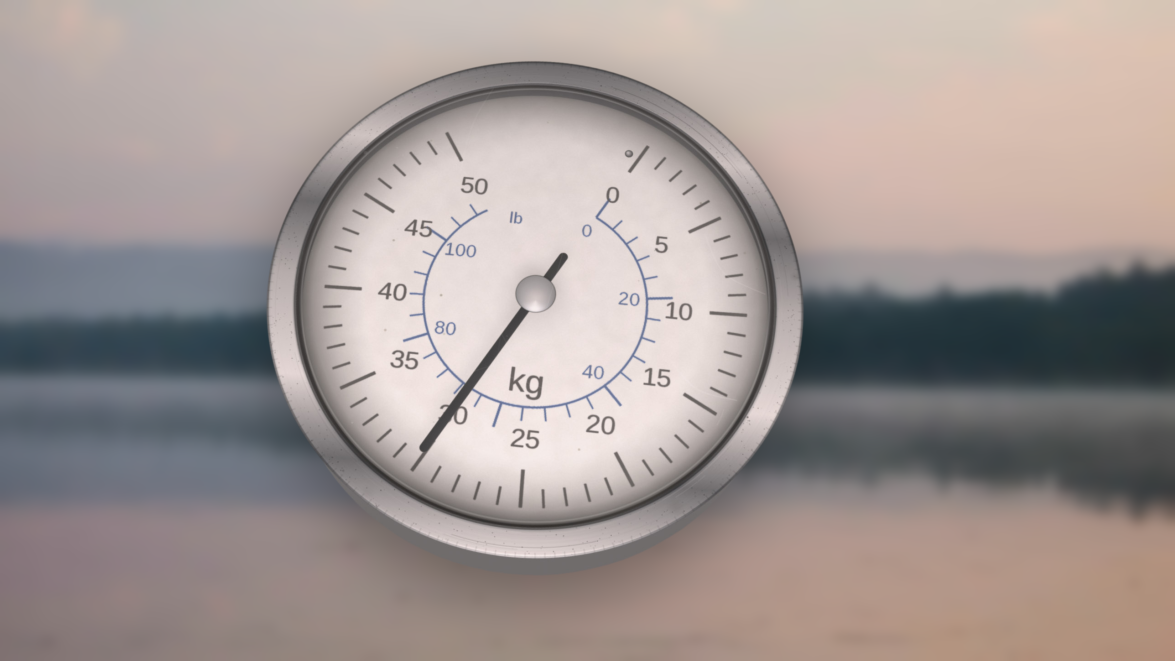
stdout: value=30 unit=kg
